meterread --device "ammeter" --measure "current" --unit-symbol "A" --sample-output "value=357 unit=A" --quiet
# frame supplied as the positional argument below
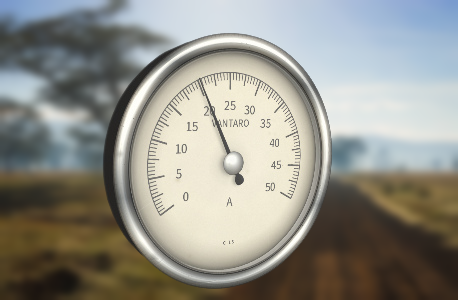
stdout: value=20 unit=A
